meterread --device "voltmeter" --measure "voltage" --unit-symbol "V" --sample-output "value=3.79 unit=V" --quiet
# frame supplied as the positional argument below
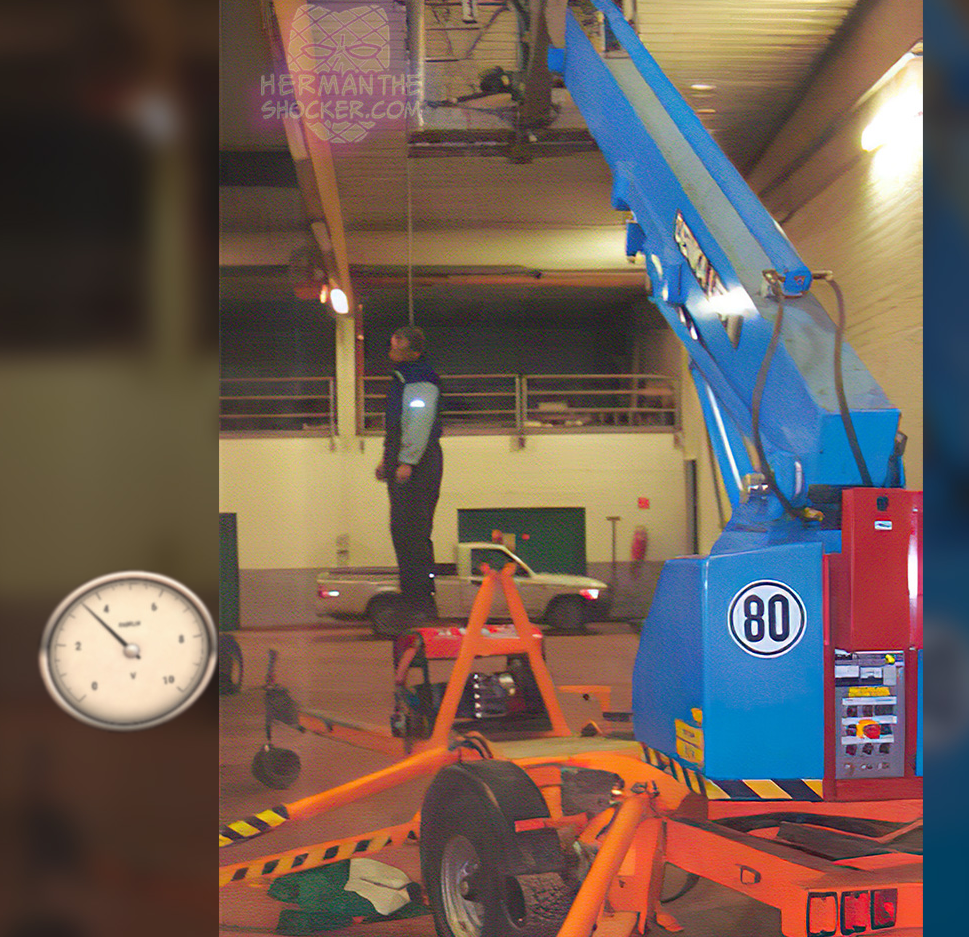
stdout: value=3.5 unit=V
